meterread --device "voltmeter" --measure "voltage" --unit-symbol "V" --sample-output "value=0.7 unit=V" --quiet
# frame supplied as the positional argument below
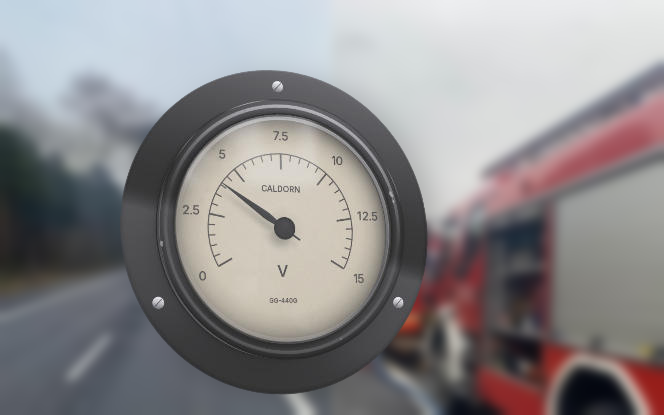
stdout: value=4 unit=V
